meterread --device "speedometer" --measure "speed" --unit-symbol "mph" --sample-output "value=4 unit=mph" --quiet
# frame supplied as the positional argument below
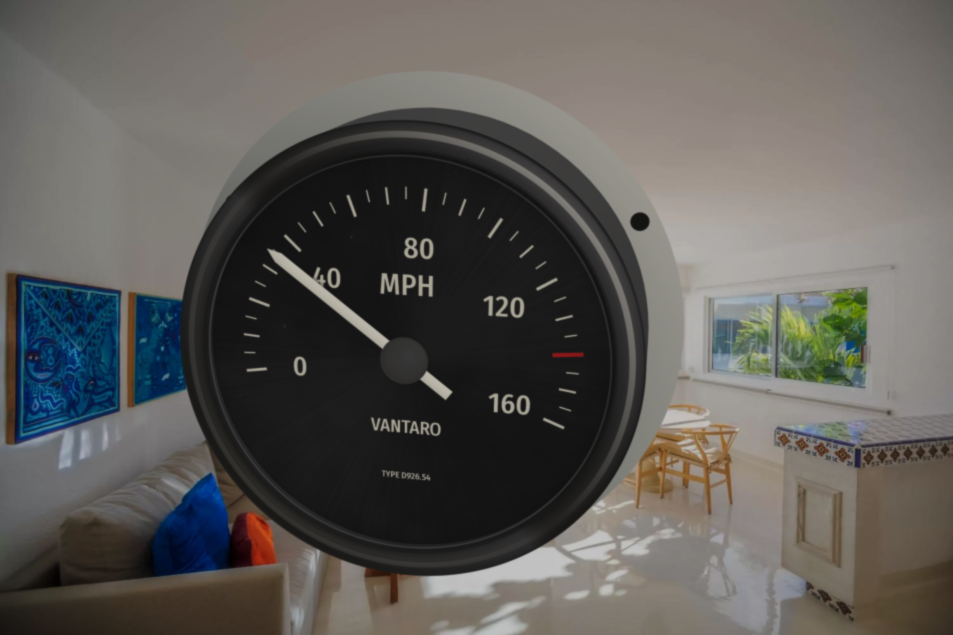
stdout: value=35 unit=mph
